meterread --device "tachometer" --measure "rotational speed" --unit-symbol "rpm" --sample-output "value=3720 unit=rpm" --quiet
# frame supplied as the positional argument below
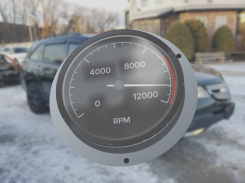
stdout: value=11000 unit=rpm
